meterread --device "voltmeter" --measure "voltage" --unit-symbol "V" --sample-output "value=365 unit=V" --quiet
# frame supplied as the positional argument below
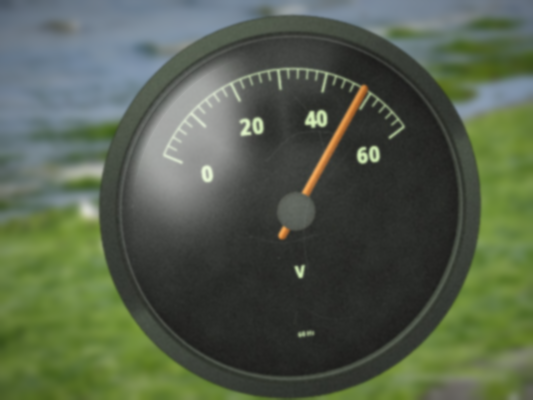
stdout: value=48 unit=V
